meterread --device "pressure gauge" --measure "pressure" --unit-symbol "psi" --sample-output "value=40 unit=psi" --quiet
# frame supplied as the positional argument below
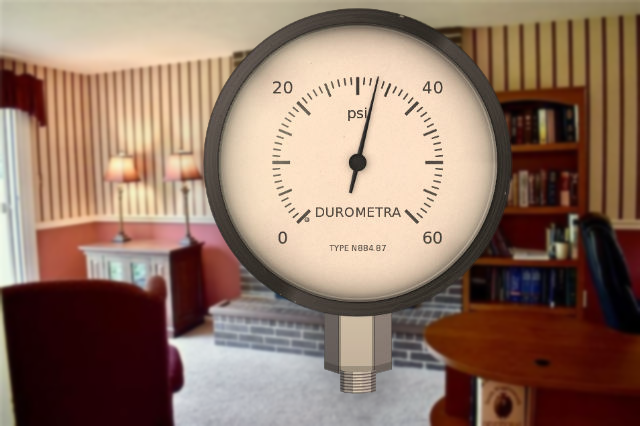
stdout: value=33 unit=psi
